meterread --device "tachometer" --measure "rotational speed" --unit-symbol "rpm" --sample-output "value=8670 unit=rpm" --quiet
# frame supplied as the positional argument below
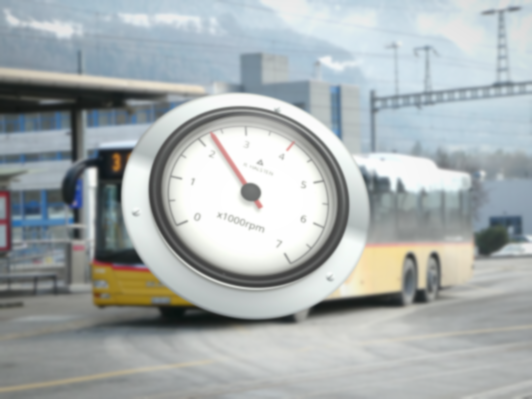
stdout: value=2250 unit=rpm
